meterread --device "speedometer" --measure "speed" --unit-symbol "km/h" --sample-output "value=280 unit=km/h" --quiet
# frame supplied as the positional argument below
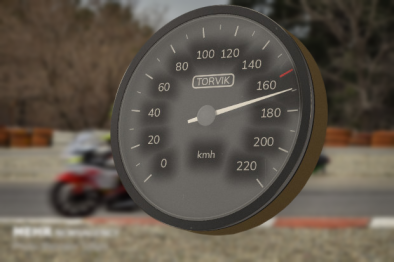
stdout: value=170 unit=km/h
